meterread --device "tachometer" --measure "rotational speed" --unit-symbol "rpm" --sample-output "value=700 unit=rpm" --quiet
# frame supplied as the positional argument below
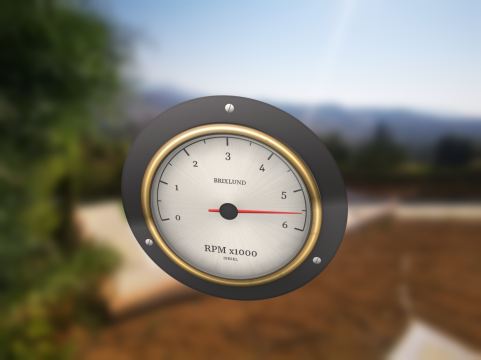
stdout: value=5500 unit=rpm
